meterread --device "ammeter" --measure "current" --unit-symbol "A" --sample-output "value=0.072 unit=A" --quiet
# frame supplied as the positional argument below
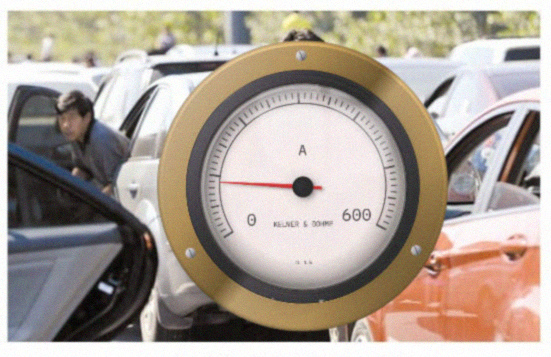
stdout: value=90 unit=A
